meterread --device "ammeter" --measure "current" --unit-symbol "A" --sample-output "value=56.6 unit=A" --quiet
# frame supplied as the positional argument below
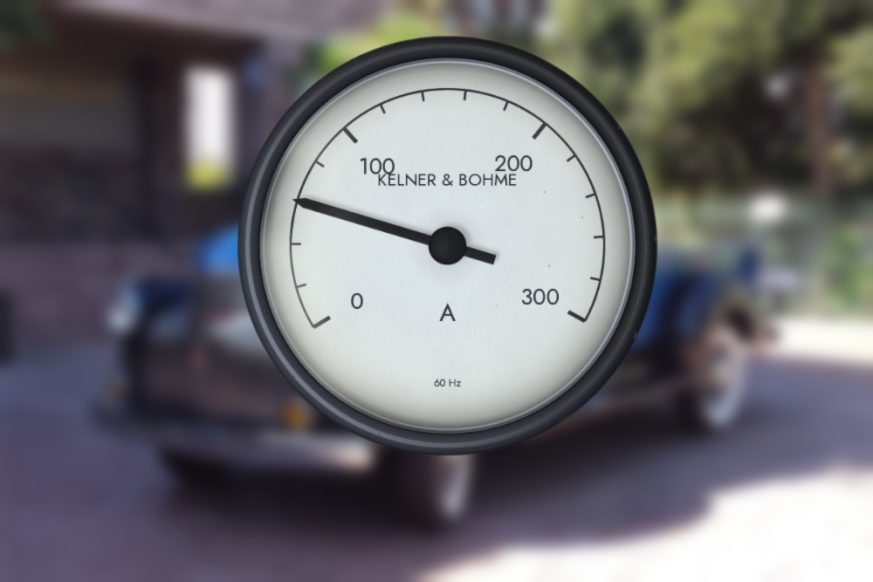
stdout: value=60 unit=A
